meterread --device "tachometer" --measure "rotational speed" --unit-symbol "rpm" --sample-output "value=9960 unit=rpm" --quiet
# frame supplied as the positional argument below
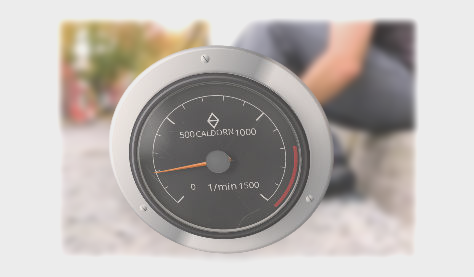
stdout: value=200 unit=rpm
